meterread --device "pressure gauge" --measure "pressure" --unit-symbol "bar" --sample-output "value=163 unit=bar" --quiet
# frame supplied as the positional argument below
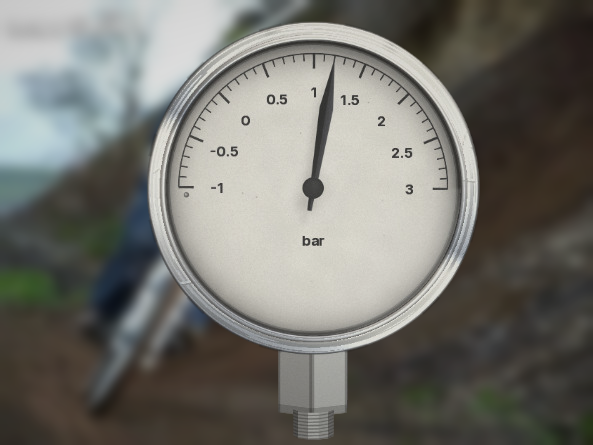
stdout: value=1.2 unit=bar
